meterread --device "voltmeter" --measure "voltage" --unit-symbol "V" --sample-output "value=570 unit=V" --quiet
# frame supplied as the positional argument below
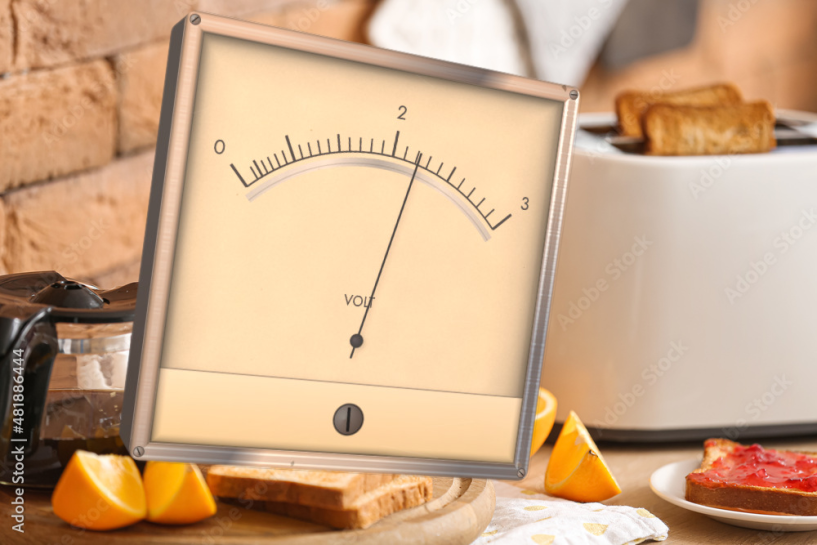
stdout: value=2.2 unit=V
